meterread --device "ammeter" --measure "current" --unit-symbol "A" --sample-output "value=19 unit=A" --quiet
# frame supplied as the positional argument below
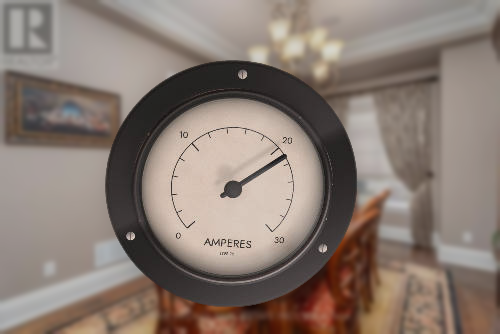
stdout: value=21 unit=A
